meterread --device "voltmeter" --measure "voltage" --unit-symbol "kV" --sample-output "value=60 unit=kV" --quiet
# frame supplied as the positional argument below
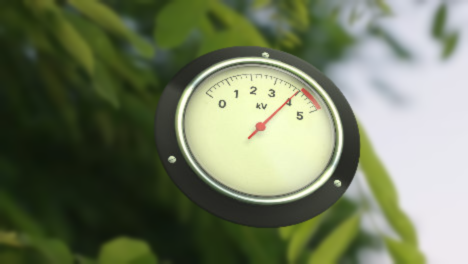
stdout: value=4 unit=kV
